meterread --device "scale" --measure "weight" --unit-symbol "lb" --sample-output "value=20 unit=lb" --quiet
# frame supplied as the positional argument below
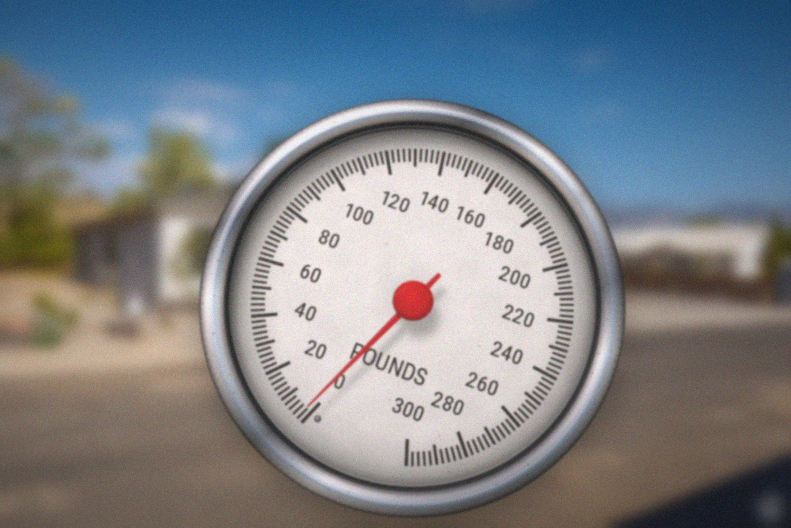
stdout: value=2 unit=lb
